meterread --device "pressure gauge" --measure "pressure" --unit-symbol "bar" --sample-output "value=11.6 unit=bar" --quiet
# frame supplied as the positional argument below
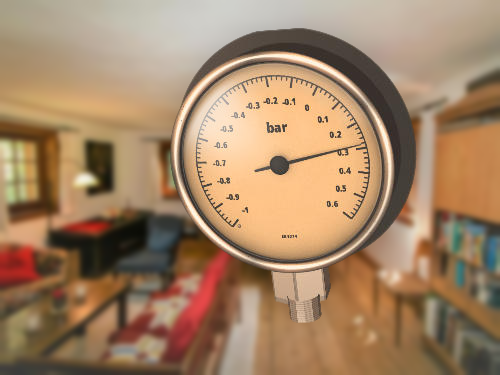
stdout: value=0.28 unit=bar
